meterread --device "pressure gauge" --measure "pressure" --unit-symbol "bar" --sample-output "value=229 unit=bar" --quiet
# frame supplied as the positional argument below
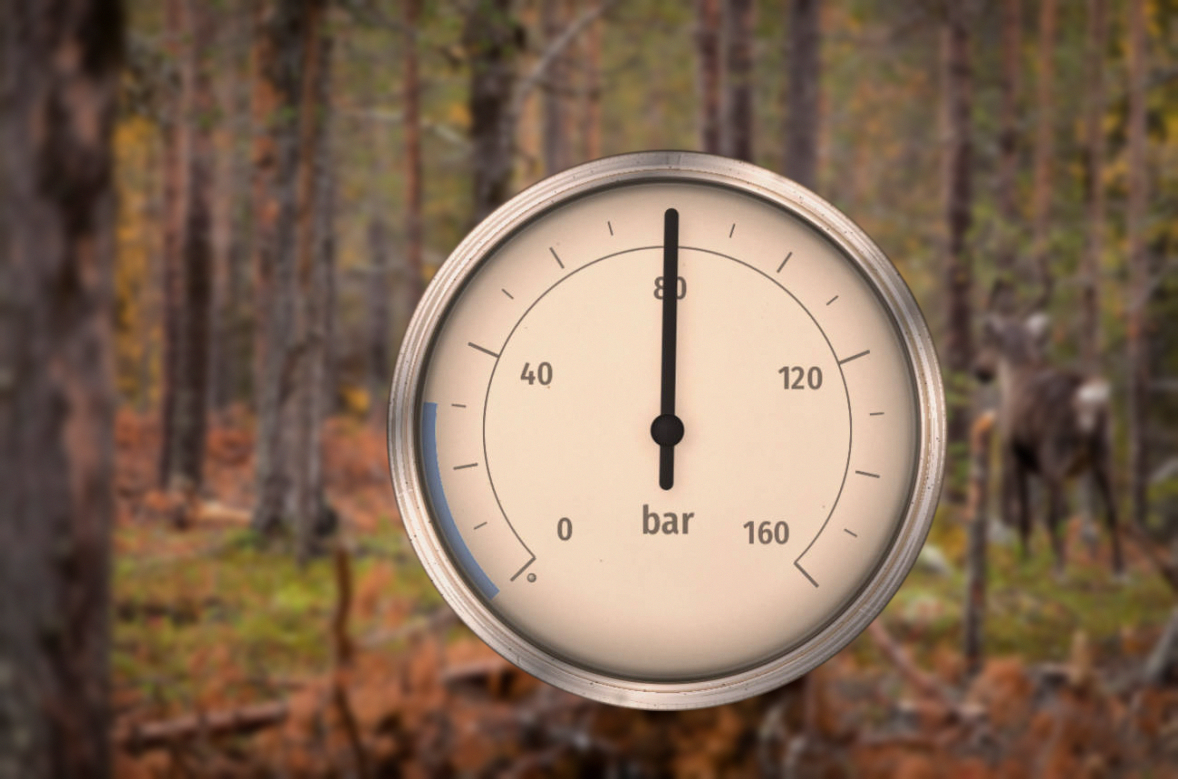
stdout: value=80 unit=bar
